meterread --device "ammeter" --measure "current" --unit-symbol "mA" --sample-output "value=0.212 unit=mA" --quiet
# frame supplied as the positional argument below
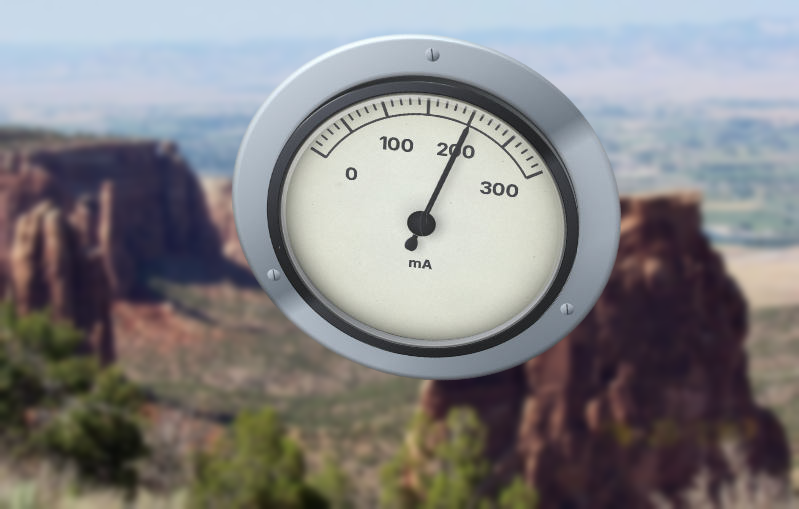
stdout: value=200 unit=mA
